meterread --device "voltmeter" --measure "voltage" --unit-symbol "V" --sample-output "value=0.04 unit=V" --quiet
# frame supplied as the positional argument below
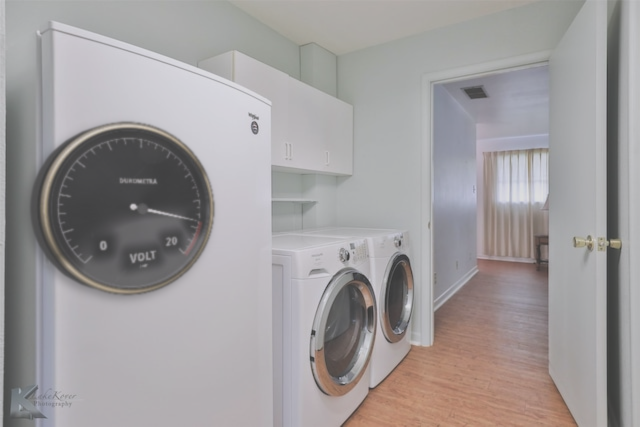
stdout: value=17.5 unit=V
